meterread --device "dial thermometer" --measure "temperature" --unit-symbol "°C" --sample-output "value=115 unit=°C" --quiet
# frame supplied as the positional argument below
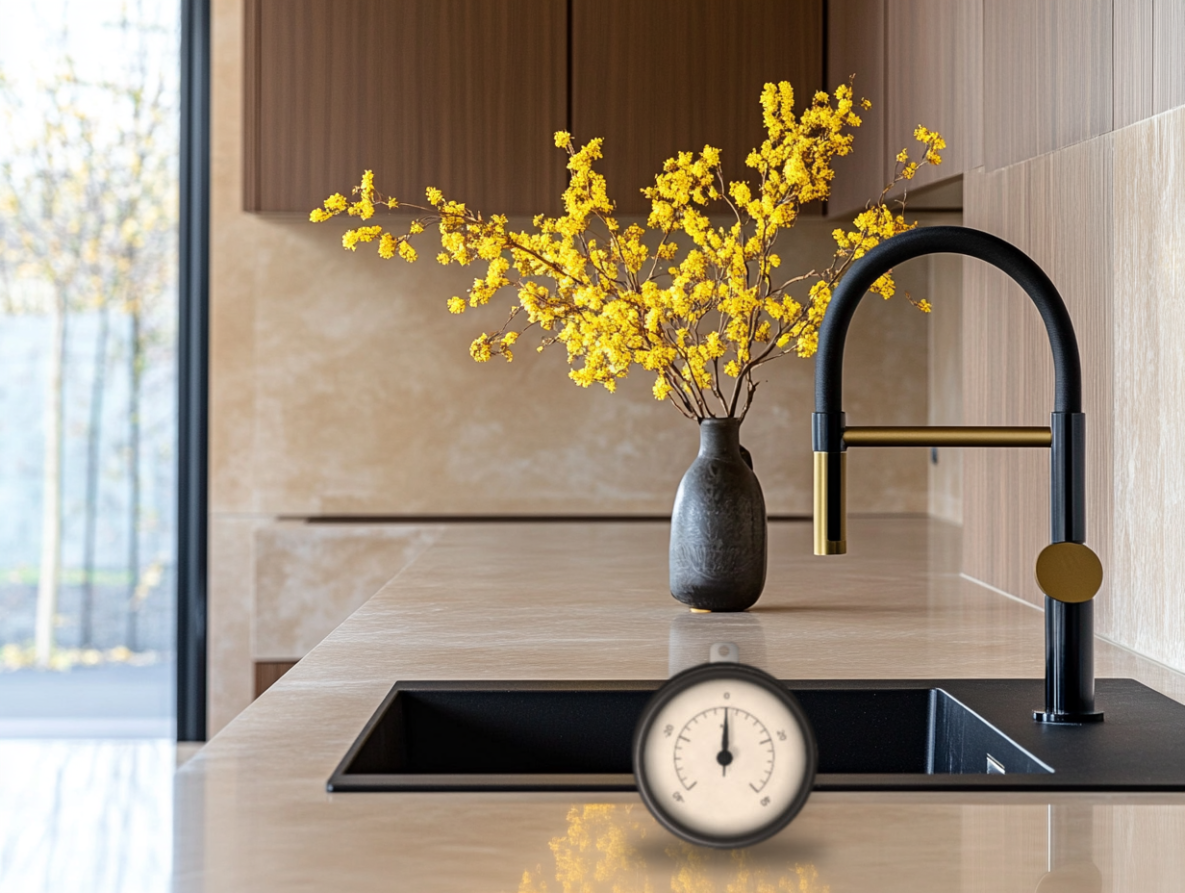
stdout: value=0 unit=°C
